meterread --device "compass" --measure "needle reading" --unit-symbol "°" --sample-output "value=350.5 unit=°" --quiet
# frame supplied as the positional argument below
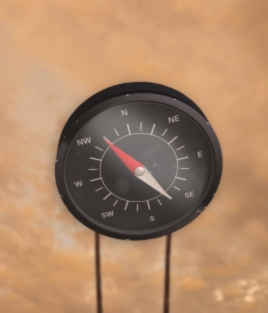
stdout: value=330 unit=°
